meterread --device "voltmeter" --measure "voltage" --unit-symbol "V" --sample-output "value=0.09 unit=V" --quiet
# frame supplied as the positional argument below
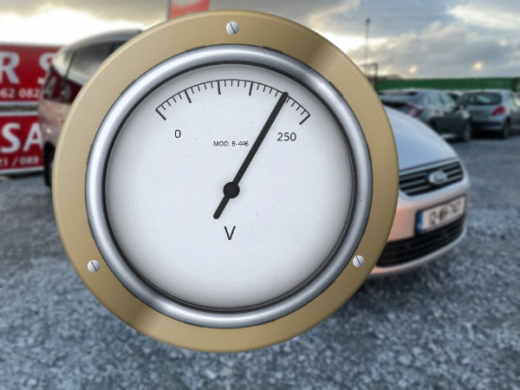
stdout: value=200 unit=V
